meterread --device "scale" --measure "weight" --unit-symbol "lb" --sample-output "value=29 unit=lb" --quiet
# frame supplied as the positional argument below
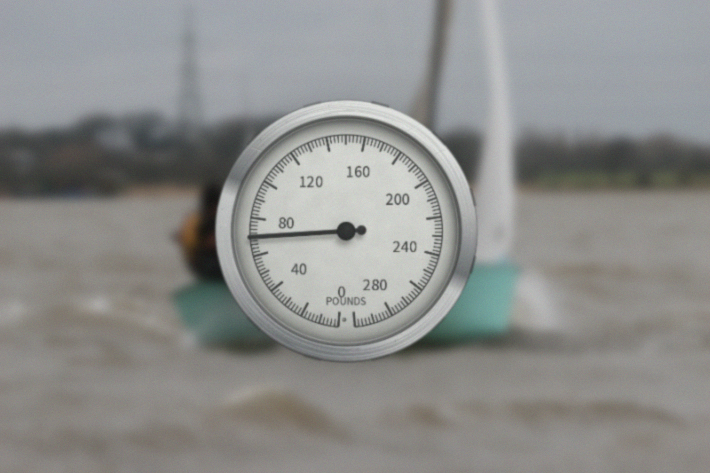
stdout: value=70 unit=lb
